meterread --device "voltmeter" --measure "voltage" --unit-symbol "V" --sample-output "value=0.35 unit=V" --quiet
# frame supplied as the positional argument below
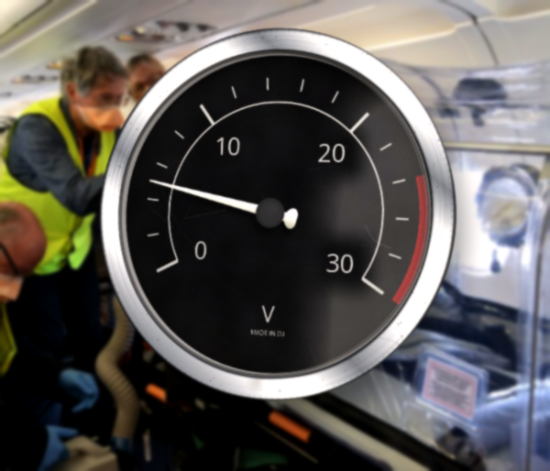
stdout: value=5 unit=V
